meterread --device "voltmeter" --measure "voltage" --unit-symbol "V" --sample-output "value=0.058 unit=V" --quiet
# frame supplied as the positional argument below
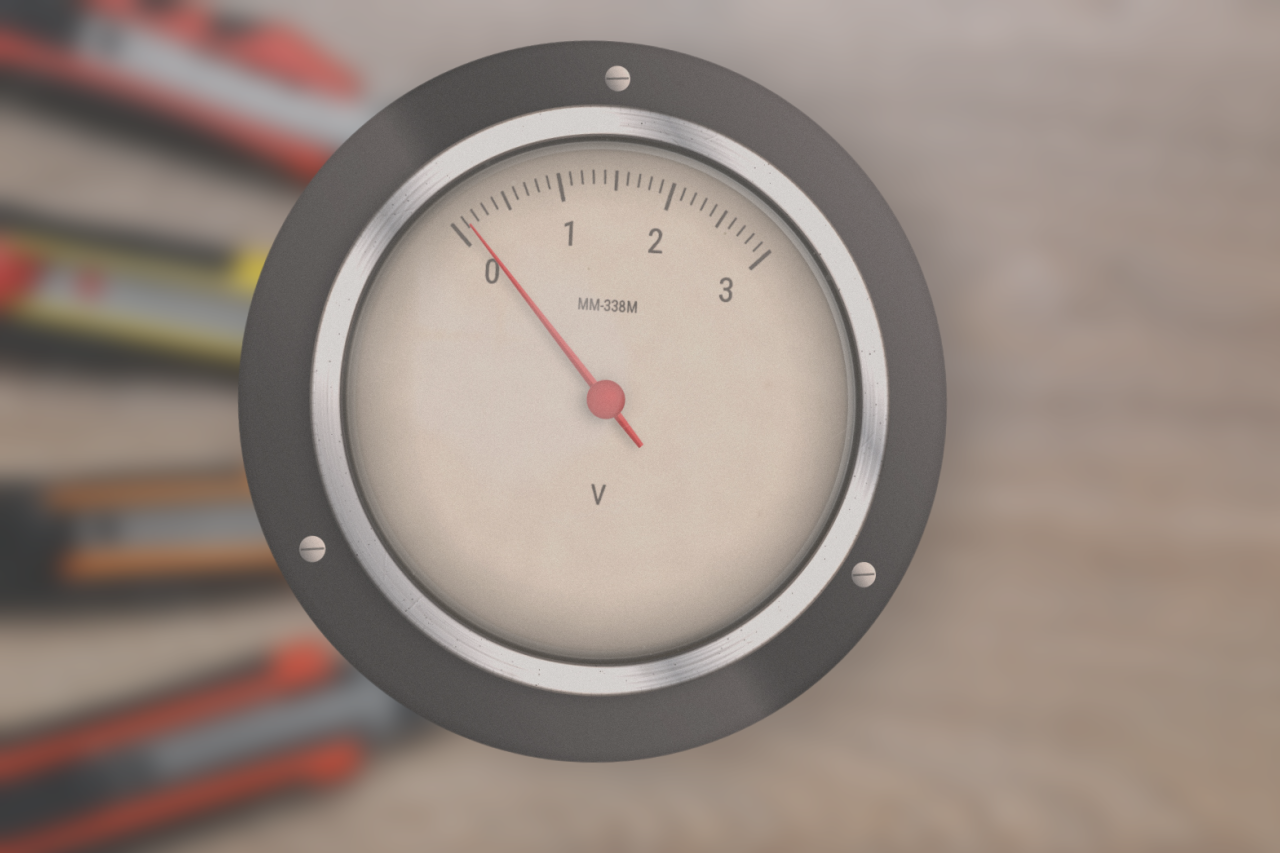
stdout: value=0.1 unit=V
